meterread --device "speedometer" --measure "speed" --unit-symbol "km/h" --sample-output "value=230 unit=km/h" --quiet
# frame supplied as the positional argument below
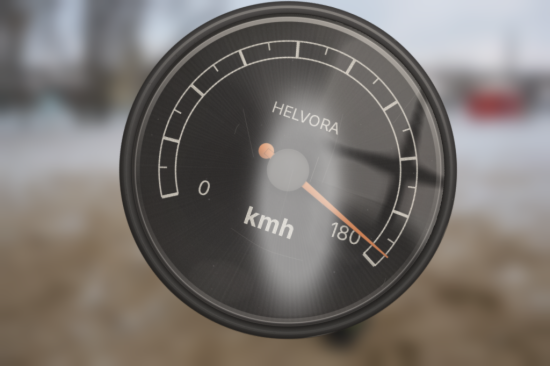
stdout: value=175 unit=km/h
